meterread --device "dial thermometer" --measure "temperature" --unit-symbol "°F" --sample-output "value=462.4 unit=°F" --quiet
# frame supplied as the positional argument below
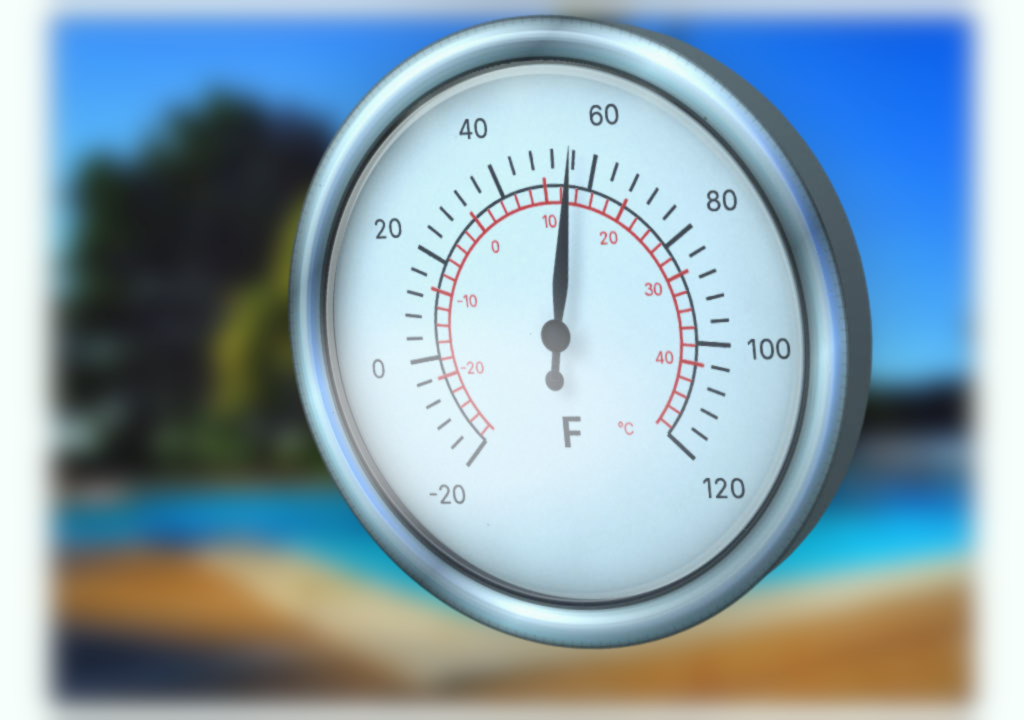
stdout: value=56 unit=°F
